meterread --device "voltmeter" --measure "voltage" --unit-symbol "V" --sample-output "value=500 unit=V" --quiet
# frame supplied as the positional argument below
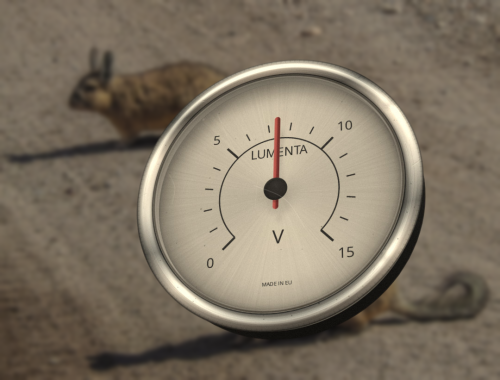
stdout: value=7.5 unit=V
